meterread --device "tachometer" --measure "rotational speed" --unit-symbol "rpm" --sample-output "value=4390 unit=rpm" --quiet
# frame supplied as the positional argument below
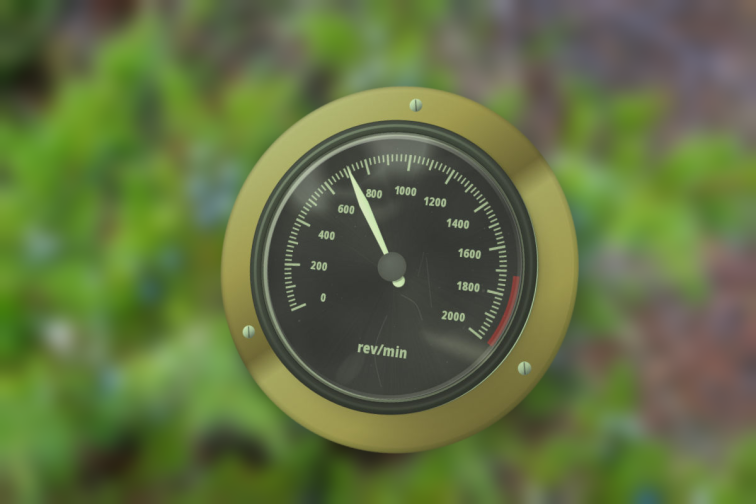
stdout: value=720 unit=rpm
